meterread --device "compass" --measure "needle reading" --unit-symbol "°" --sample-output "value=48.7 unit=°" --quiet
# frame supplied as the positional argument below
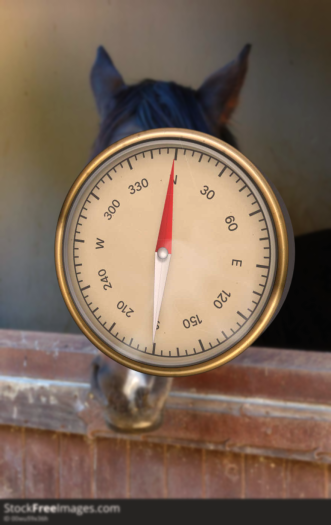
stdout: value=0 unit=°
